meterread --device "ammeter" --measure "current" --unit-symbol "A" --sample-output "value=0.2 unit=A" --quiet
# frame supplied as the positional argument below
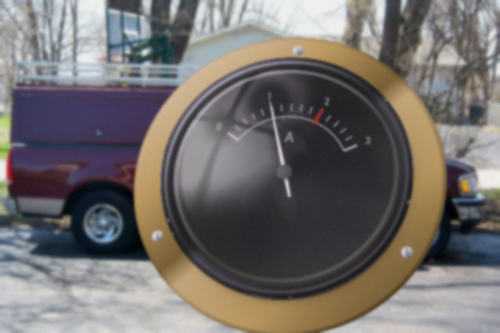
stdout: value=1 unit=A
